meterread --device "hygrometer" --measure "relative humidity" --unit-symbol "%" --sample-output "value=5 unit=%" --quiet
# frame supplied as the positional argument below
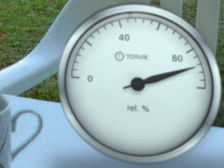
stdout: value=88 unit=%
